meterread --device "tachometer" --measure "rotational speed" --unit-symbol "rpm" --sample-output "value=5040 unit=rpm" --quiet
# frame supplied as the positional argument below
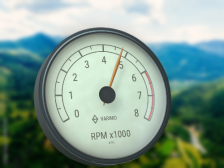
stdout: value=4750 unit=rpm
